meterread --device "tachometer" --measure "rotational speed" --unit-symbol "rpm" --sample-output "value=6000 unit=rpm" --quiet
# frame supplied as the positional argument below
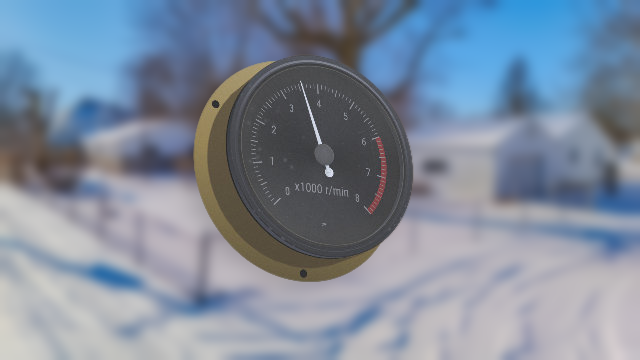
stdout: value=3500 unit=rpm
